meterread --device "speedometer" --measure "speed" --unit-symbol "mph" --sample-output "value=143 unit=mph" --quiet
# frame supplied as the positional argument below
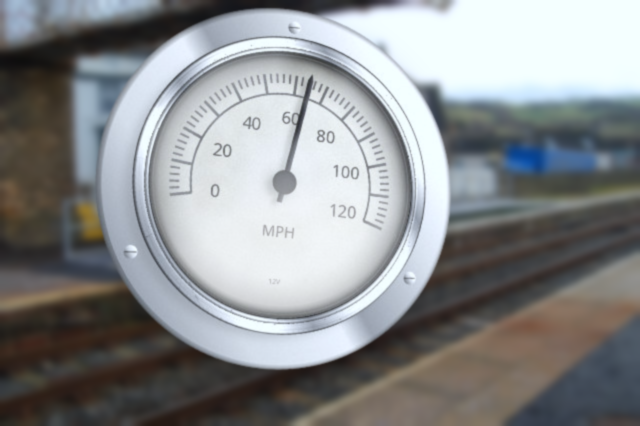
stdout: value=64 unit=mph
